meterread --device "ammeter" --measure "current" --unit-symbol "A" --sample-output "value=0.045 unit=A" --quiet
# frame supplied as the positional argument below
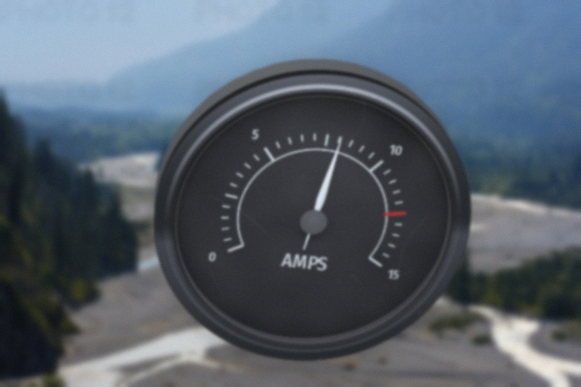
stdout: value=8 unit=A
